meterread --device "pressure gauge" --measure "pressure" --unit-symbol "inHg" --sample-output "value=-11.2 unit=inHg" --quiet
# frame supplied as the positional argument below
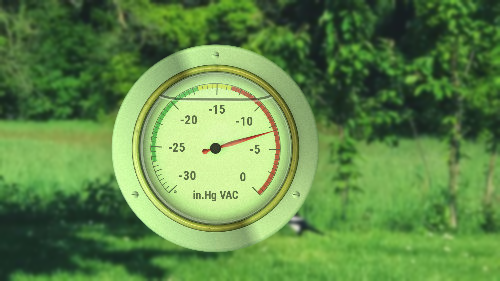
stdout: value=-7 unit=inHg
